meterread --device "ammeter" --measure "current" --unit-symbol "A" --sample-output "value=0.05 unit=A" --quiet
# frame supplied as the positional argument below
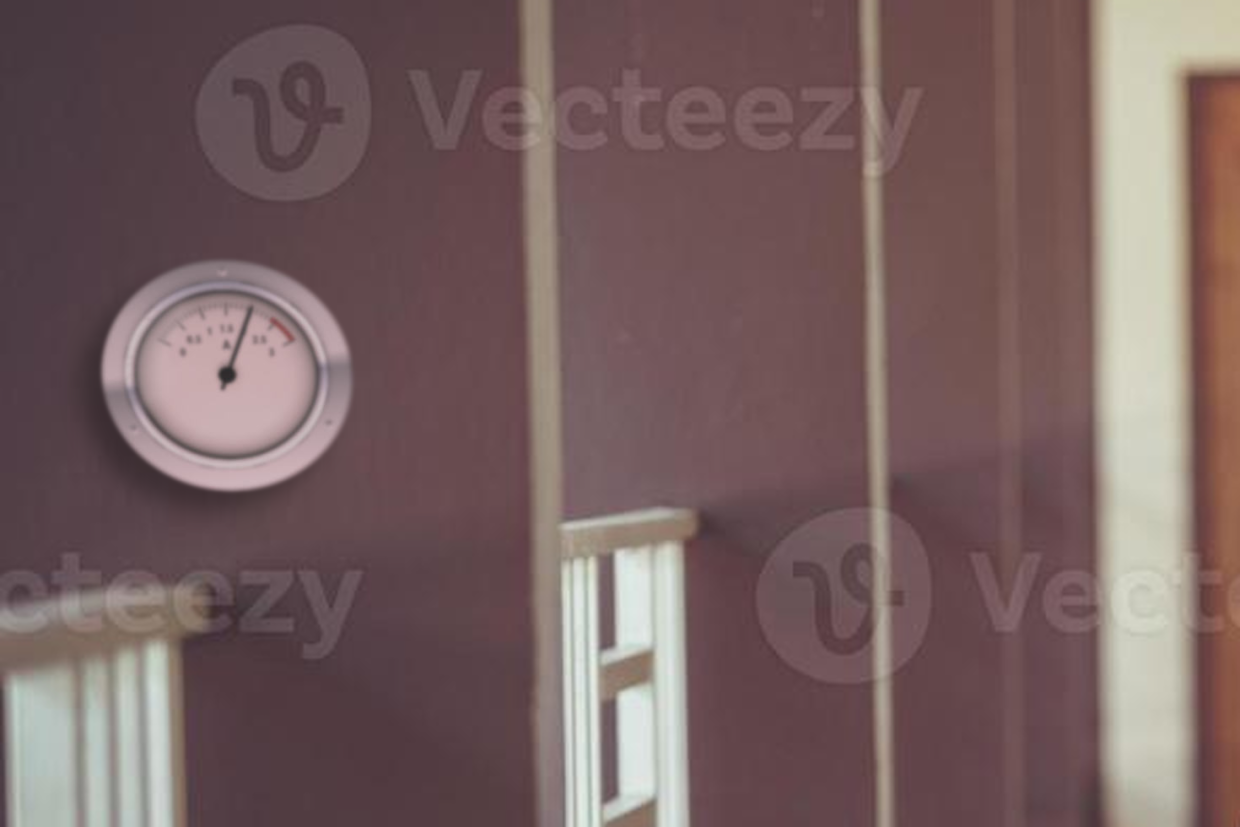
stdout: value=2 unit=A
